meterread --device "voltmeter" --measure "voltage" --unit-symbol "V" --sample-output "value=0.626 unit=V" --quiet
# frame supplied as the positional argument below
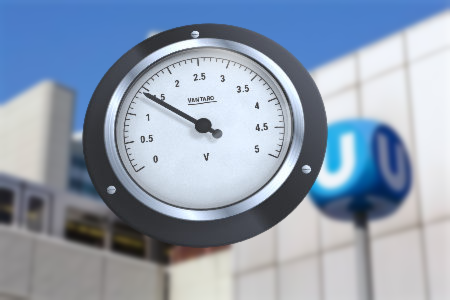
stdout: value=1.4 unit=V
